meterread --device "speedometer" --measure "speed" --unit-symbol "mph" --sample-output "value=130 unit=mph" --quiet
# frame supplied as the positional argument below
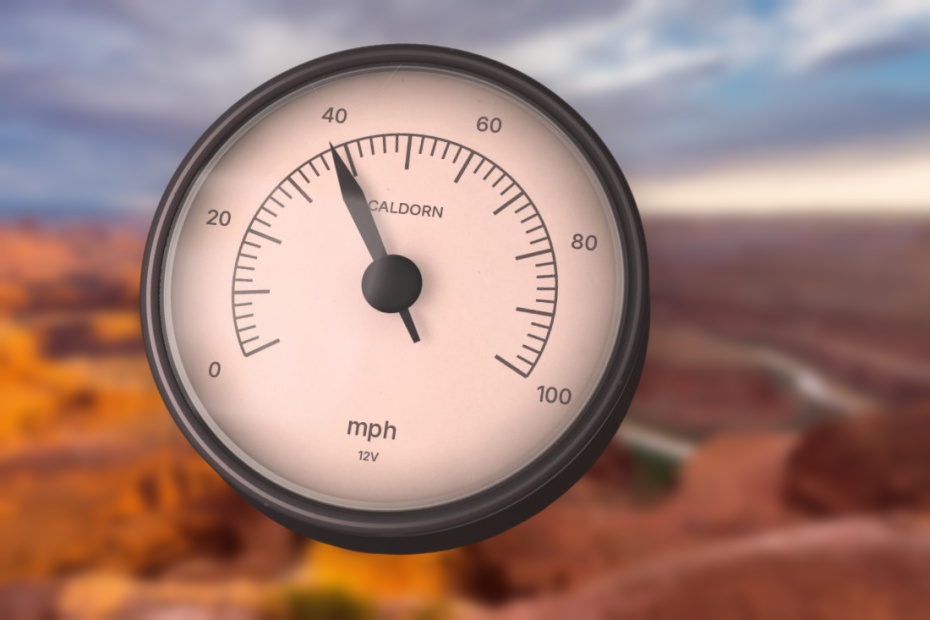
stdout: value=38 unit=mph
